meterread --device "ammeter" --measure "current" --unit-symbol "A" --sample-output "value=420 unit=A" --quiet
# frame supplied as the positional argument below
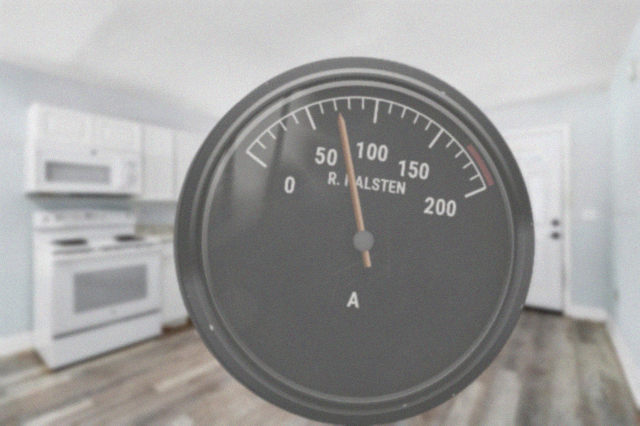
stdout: value=70 unit=A
